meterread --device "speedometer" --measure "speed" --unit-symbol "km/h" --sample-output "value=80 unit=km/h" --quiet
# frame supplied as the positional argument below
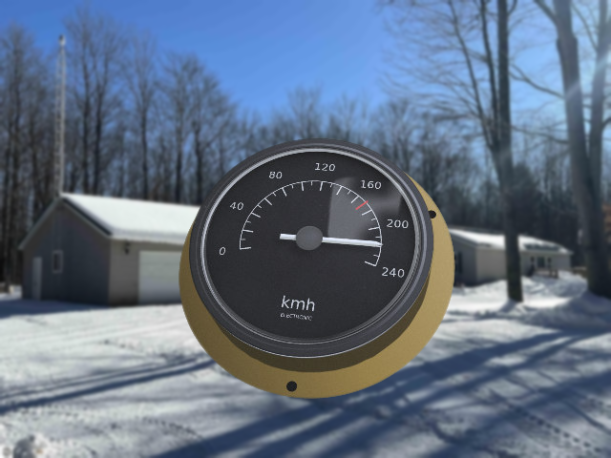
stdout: value=220 unit=km/h
